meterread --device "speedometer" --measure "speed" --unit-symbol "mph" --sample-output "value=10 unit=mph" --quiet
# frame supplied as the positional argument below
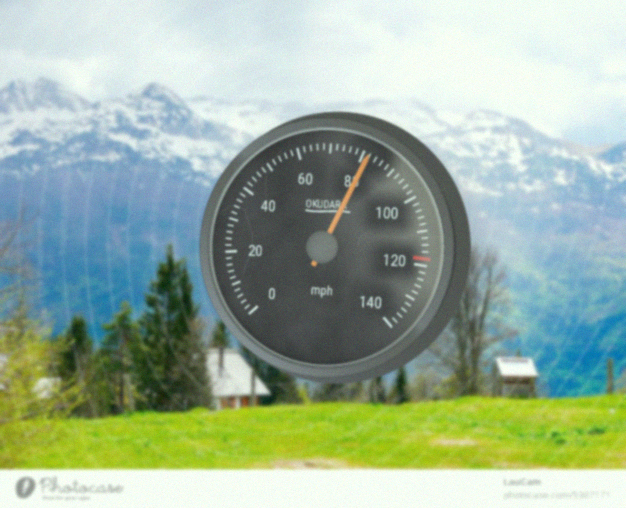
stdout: value=82 unit=mph
